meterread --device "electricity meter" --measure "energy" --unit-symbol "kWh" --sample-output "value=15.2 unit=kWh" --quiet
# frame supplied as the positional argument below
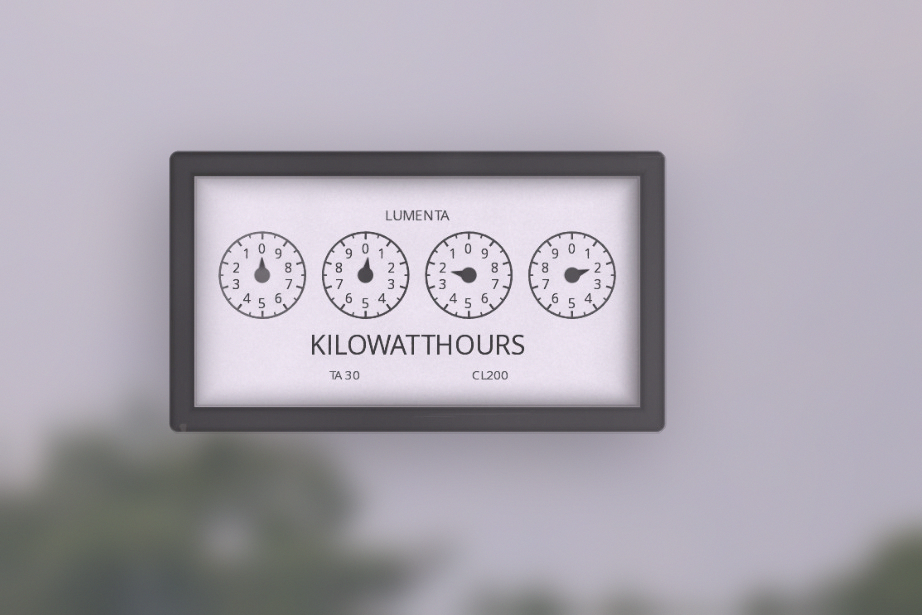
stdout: value=22 unit=kWh
